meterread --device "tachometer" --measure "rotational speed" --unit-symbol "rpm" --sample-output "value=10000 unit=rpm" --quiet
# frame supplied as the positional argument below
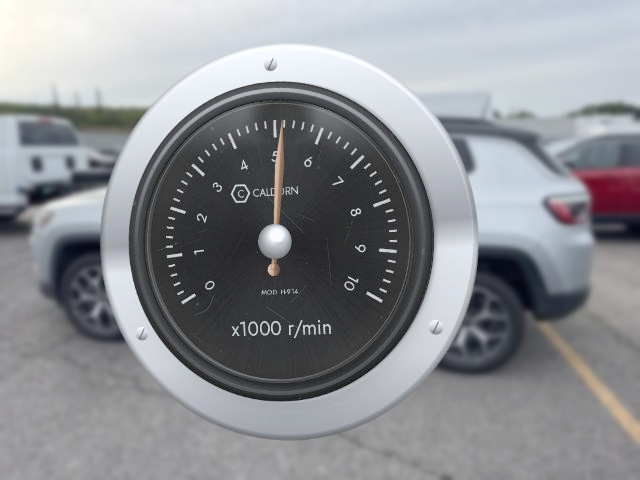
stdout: value=5200 unit=rpm
